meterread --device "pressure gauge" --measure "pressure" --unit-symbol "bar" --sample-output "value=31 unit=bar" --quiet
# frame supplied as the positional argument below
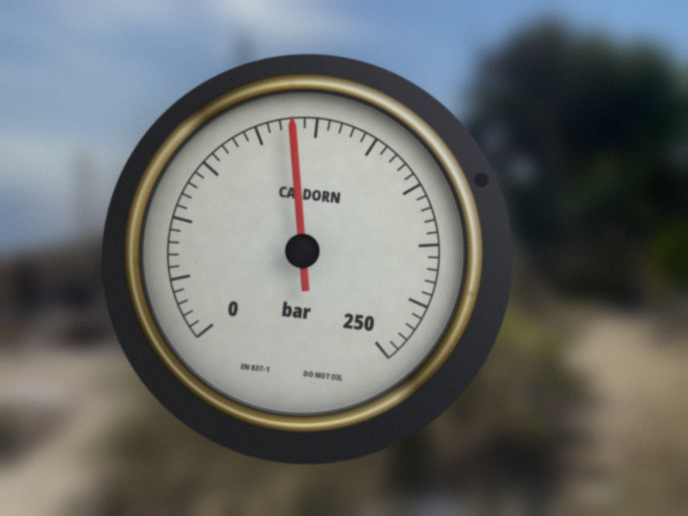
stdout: value=115 unit=bar
